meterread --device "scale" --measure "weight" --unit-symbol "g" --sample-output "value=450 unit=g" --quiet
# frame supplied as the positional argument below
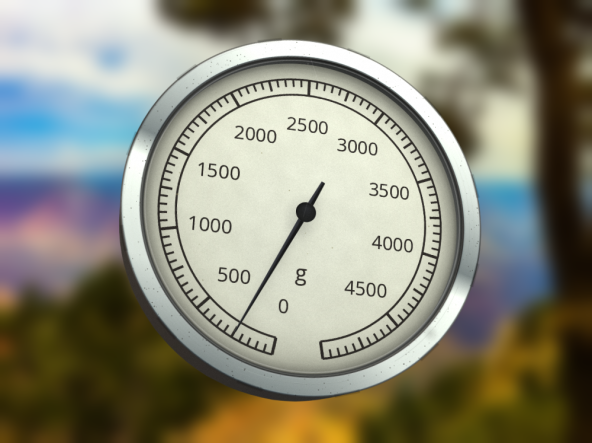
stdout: value=250 unit=g
